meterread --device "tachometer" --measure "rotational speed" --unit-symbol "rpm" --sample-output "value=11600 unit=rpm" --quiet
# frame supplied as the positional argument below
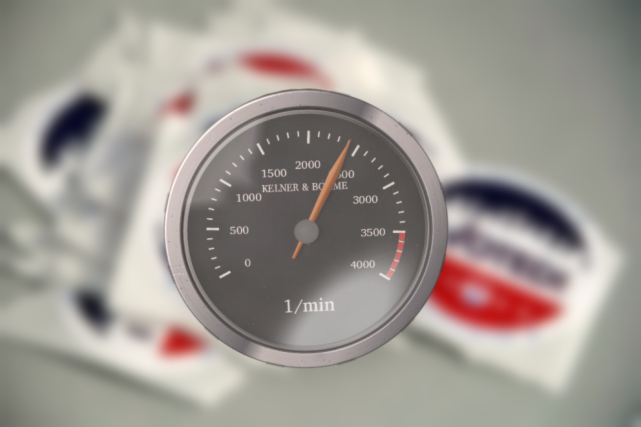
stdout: value=2400 unit=rpm
